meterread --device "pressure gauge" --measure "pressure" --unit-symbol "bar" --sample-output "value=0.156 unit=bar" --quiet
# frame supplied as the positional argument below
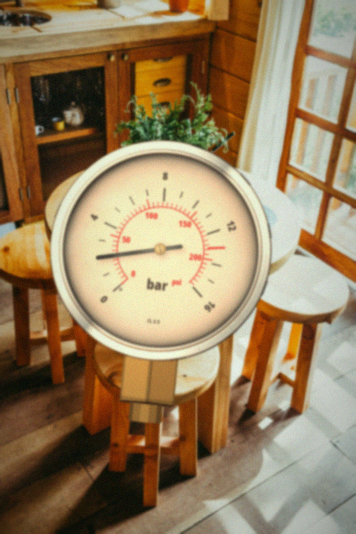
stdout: value=2 unit=bar
